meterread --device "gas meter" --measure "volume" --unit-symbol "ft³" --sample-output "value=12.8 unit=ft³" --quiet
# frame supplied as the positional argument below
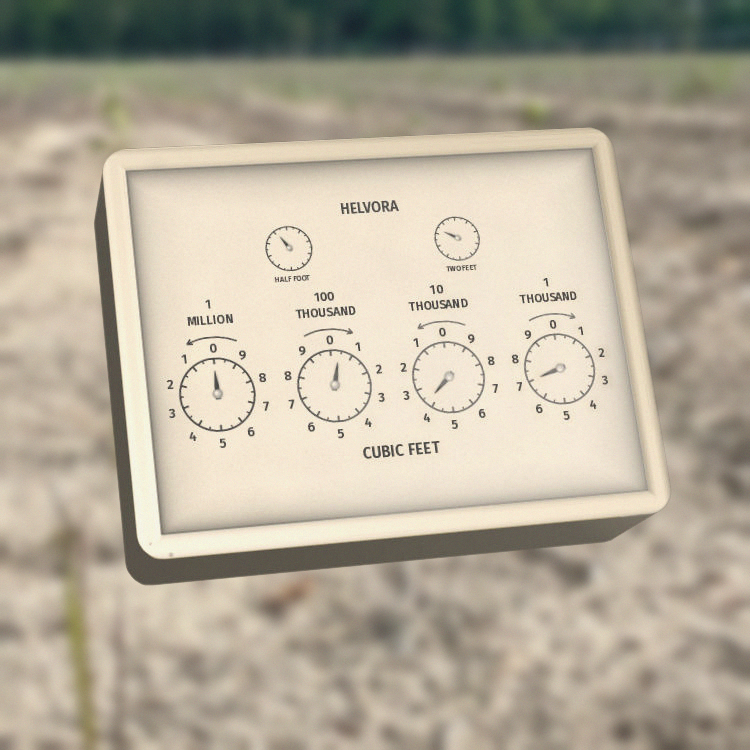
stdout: value=3700 unit=ft³
